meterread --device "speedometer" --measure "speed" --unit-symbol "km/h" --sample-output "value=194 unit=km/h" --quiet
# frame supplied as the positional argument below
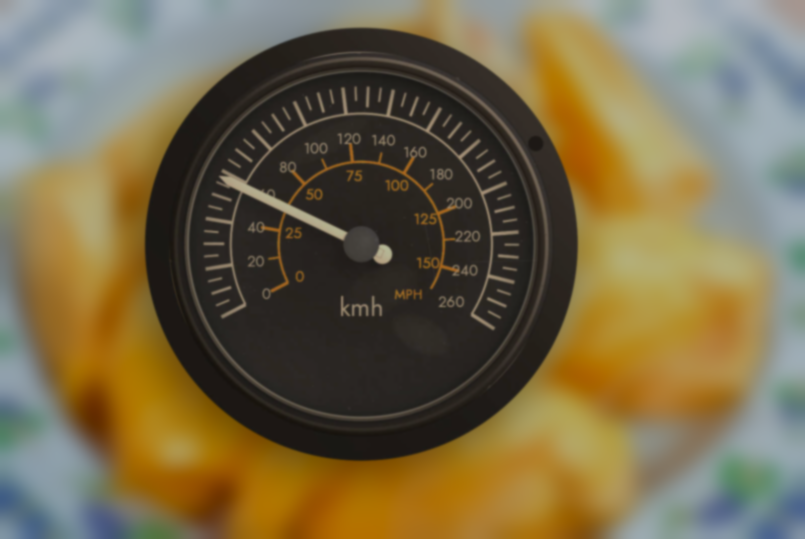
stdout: value=57.5 unit=km/h
